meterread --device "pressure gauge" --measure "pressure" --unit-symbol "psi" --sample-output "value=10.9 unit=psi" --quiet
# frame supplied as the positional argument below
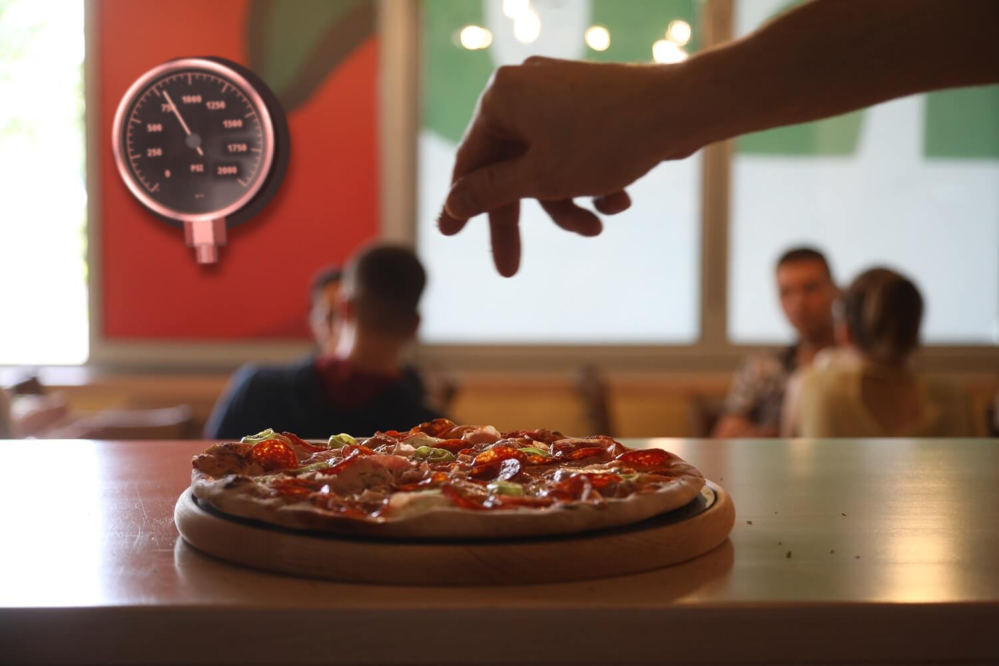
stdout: value=800 unit=psi
